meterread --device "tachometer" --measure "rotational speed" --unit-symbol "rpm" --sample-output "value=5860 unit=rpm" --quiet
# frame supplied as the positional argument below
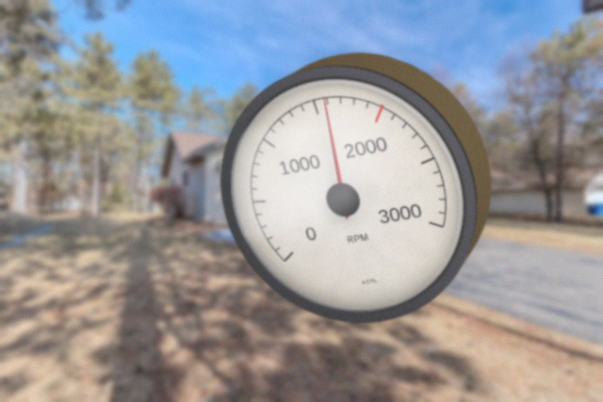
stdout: value=1600 unit=rpm
